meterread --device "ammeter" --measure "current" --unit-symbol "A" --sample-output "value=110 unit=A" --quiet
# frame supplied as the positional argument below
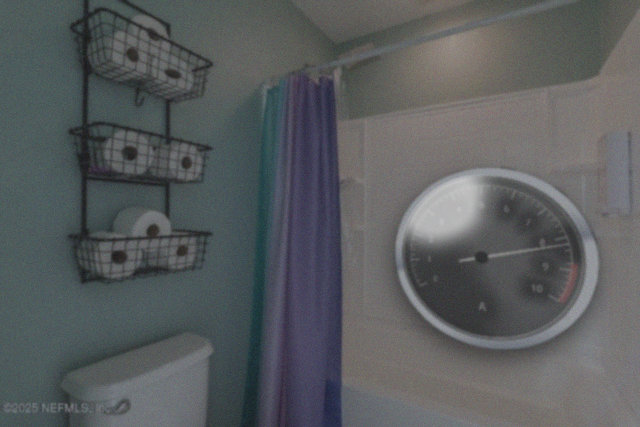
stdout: value=8.2 unit=A
